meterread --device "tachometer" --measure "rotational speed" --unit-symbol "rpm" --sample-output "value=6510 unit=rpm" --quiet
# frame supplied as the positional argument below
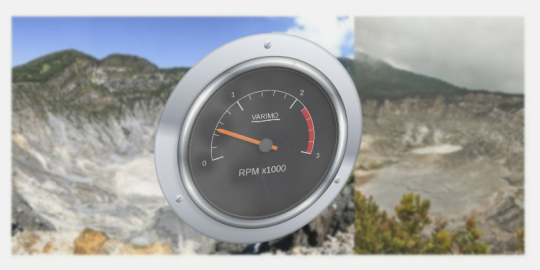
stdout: value=500 unit=rpm
